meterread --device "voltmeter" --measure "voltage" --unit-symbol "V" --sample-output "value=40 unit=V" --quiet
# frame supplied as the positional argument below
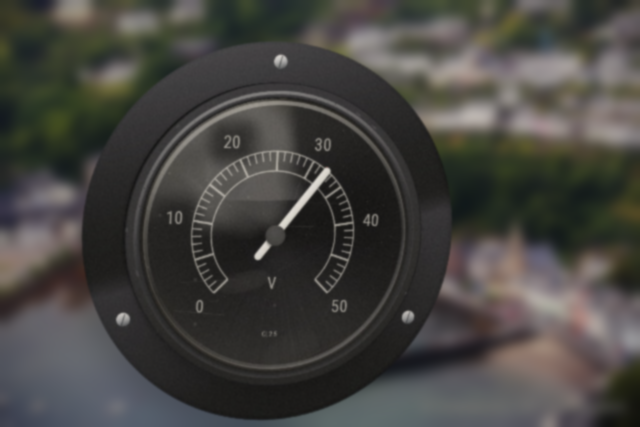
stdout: value=32 unit=V
